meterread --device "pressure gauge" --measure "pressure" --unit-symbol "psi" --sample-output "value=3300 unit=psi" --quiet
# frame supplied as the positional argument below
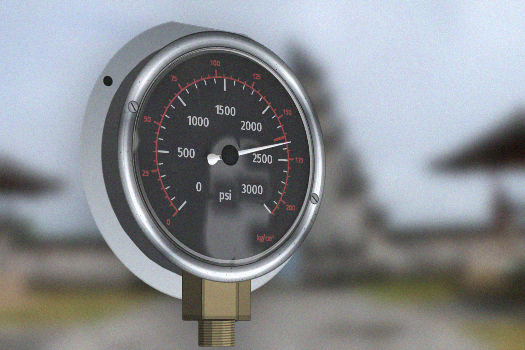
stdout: value=2350 unit=psi
